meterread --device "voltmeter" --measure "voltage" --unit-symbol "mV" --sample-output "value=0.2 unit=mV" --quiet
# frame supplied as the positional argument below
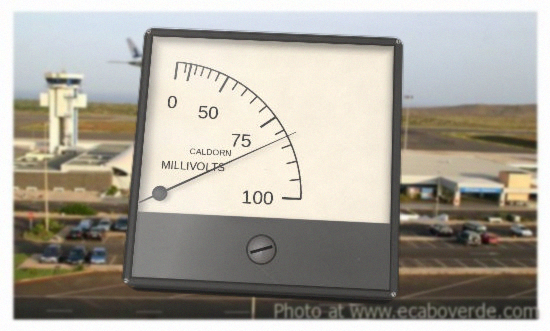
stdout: value=82.5 unit=mV
